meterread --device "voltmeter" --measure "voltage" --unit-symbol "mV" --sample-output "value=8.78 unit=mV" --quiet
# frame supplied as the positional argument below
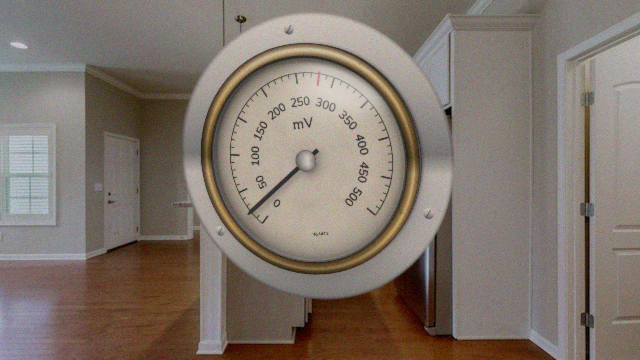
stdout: value=20 unit=mV
